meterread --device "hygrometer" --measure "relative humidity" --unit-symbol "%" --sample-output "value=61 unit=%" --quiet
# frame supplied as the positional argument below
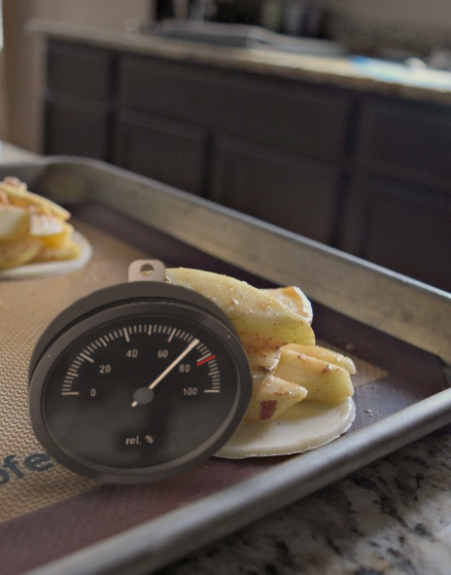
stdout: value=70 unit=%
